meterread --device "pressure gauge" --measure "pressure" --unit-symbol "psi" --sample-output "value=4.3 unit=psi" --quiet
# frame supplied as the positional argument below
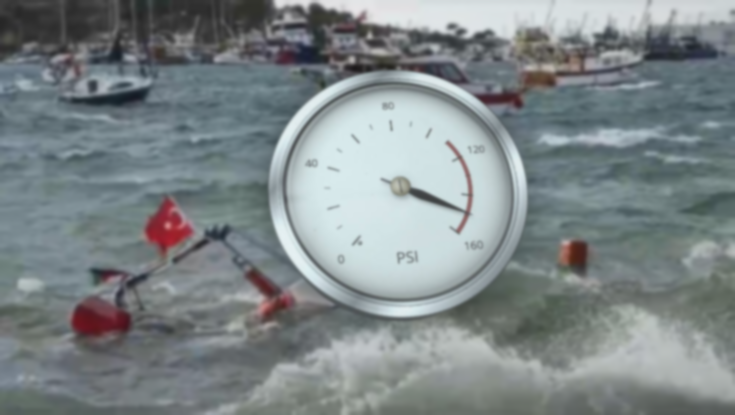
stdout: value=150 unit=psi
